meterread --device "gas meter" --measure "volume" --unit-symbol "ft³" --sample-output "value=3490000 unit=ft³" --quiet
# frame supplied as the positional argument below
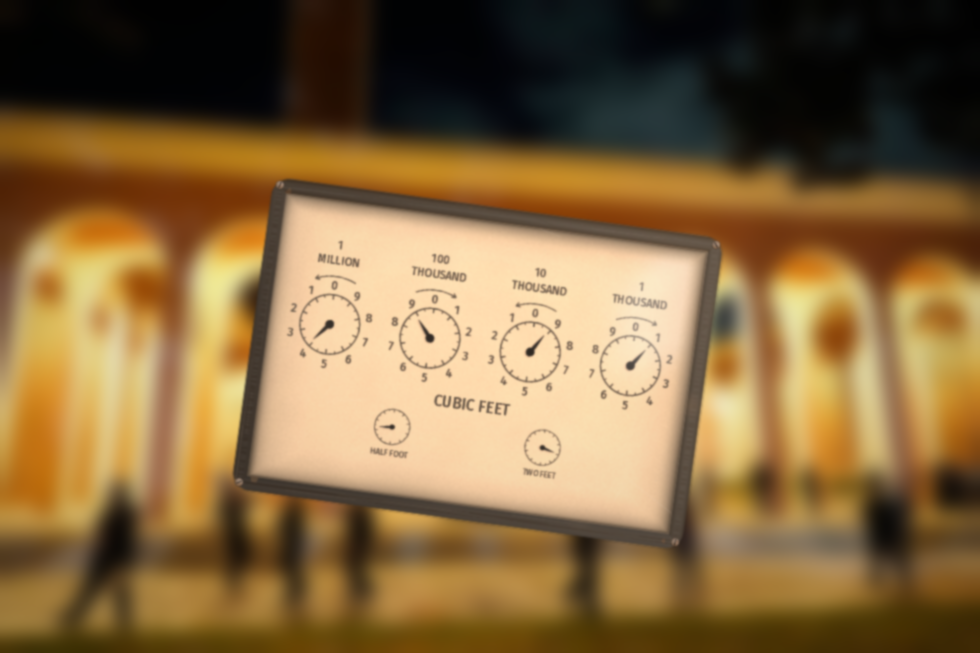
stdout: value=389100 unit=ft³
